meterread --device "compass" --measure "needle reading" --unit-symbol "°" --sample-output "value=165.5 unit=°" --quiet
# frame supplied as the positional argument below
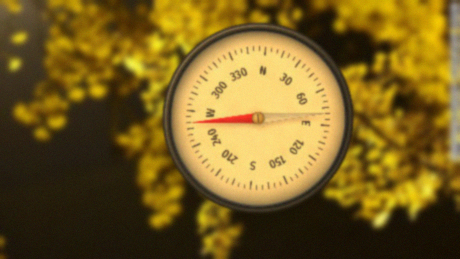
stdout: value=260 unit=°
